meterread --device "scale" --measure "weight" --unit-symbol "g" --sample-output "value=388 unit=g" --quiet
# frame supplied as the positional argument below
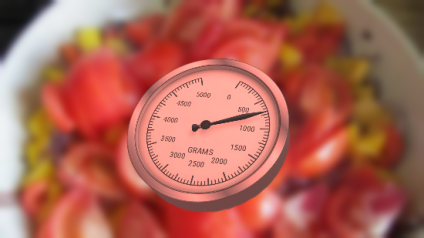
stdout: value=750 unit=g
